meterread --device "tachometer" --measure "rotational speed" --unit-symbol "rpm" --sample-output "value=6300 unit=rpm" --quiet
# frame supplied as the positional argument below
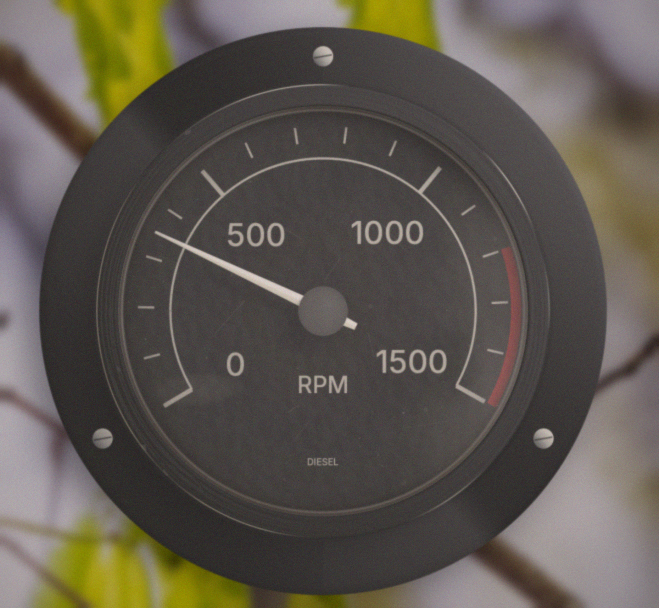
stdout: value=350 unit=rpm
